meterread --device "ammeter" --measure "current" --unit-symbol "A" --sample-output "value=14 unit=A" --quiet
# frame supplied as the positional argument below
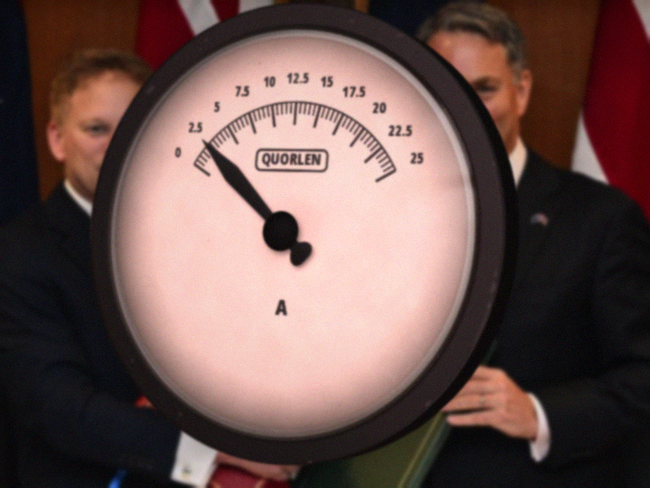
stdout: value=2.5 unit=A
